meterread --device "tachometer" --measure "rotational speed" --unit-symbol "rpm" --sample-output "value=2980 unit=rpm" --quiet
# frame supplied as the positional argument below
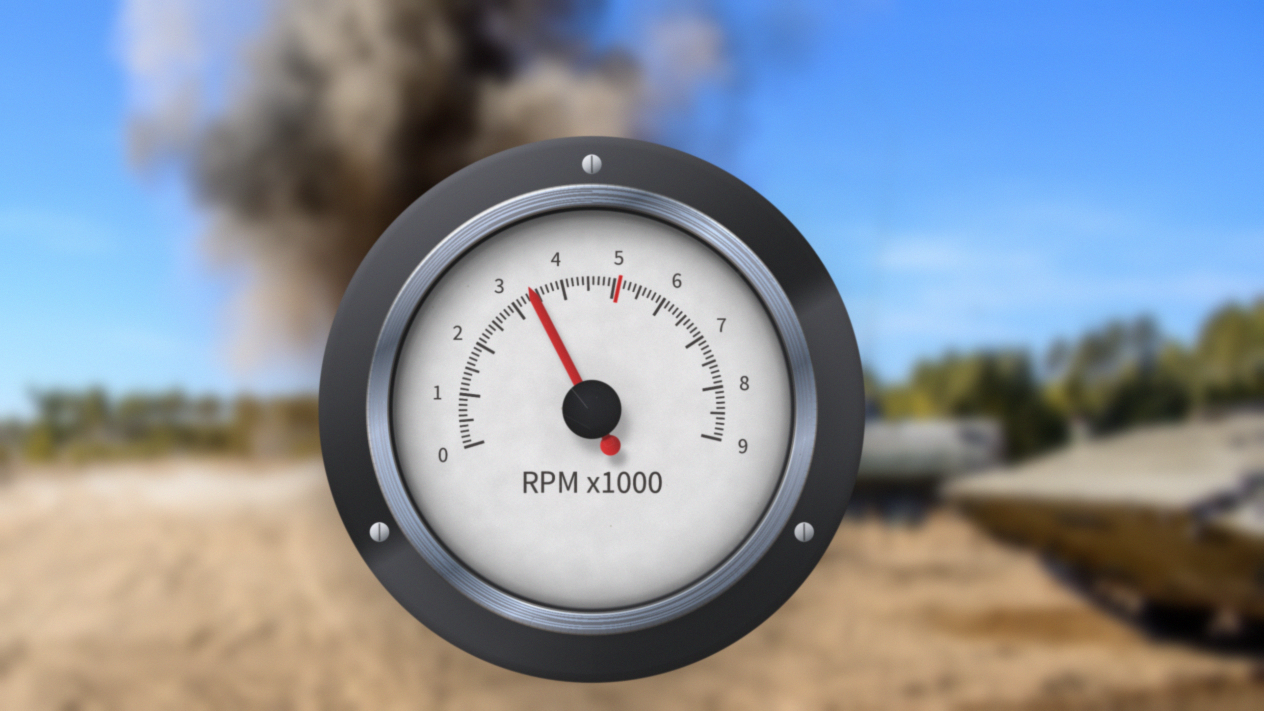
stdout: value=3400 unit=rpm
